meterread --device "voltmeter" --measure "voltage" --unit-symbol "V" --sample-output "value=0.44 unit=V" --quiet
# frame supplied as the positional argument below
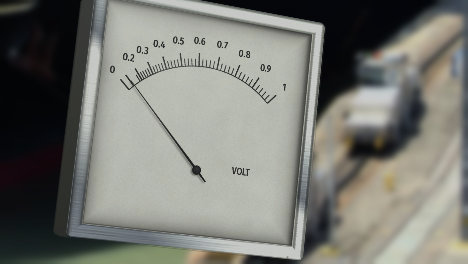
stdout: value=0.1 unit=V
